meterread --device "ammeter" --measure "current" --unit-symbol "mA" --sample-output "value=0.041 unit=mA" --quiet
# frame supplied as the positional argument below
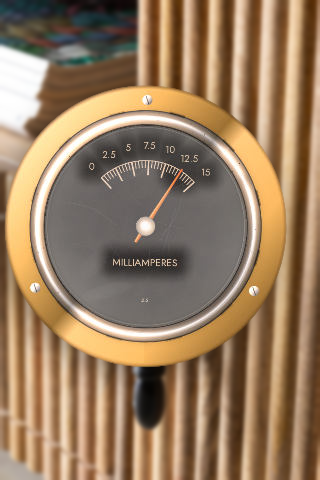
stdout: value=12.5 unit=mA
